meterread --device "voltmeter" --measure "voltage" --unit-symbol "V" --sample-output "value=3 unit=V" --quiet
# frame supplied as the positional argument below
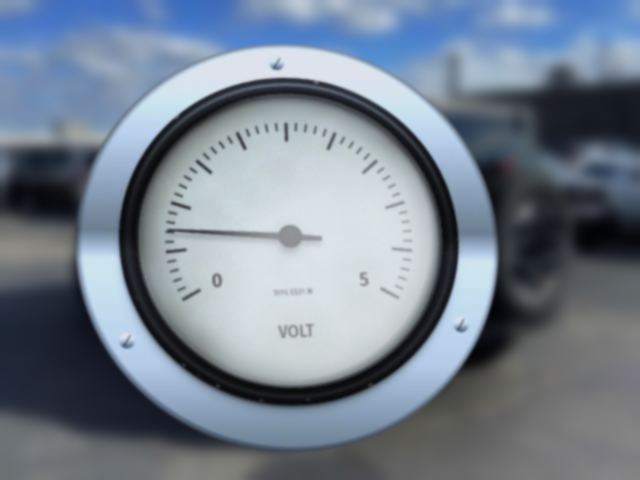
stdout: value=0.7 unit=V
